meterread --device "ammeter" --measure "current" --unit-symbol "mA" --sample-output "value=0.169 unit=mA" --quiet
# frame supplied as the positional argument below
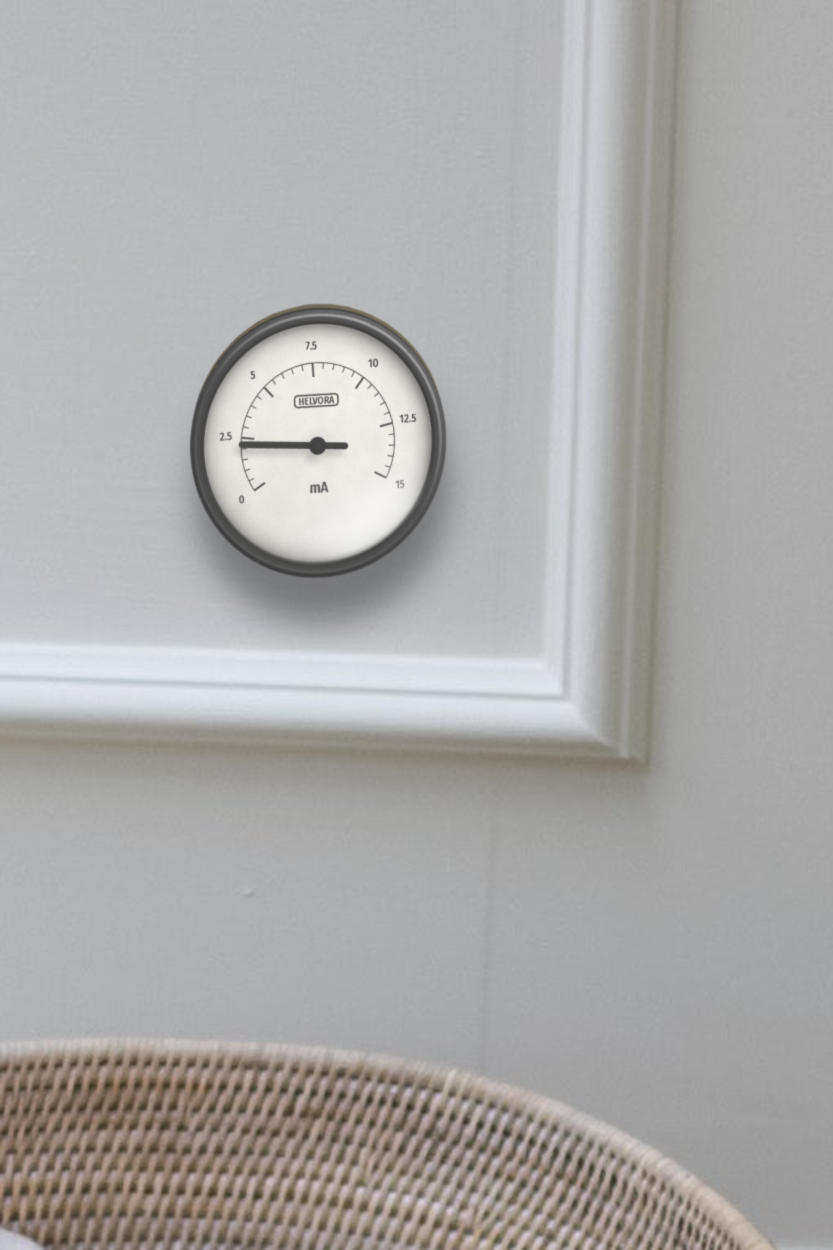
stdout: value=2.25 unit=mA
